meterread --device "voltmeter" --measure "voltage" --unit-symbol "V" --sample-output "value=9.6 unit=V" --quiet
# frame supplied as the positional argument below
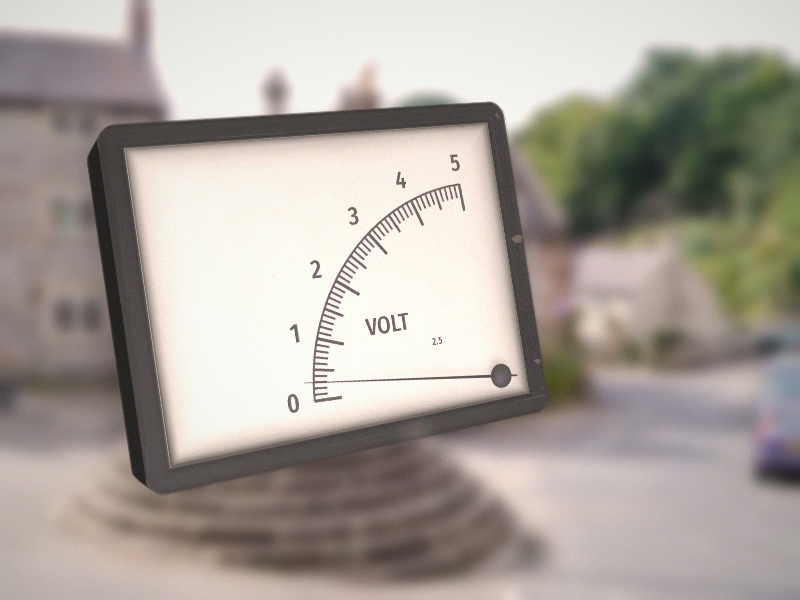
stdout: value=0.3 unit=V
